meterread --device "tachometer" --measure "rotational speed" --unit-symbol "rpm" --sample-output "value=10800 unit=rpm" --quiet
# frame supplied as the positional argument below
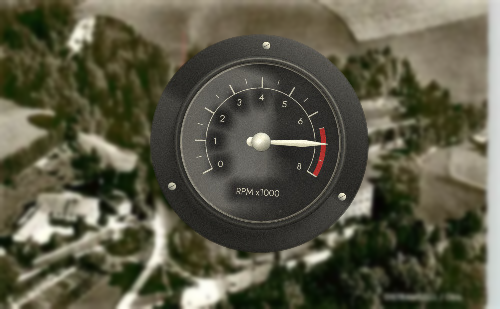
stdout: value=7000 unit=rpm
